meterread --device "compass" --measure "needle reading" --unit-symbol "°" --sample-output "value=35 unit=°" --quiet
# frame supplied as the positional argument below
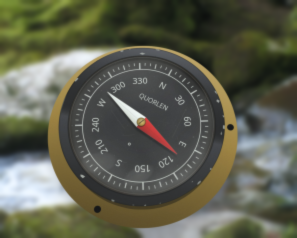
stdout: value=105 unit=°
